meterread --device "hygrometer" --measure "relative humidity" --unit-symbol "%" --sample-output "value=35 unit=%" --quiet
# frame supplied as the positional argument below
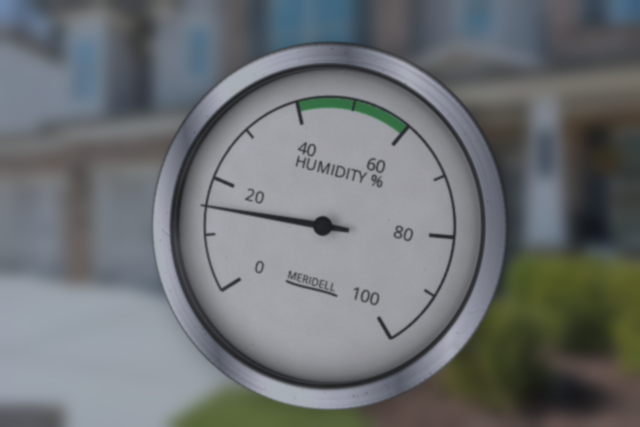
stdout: value=15 unit=%
